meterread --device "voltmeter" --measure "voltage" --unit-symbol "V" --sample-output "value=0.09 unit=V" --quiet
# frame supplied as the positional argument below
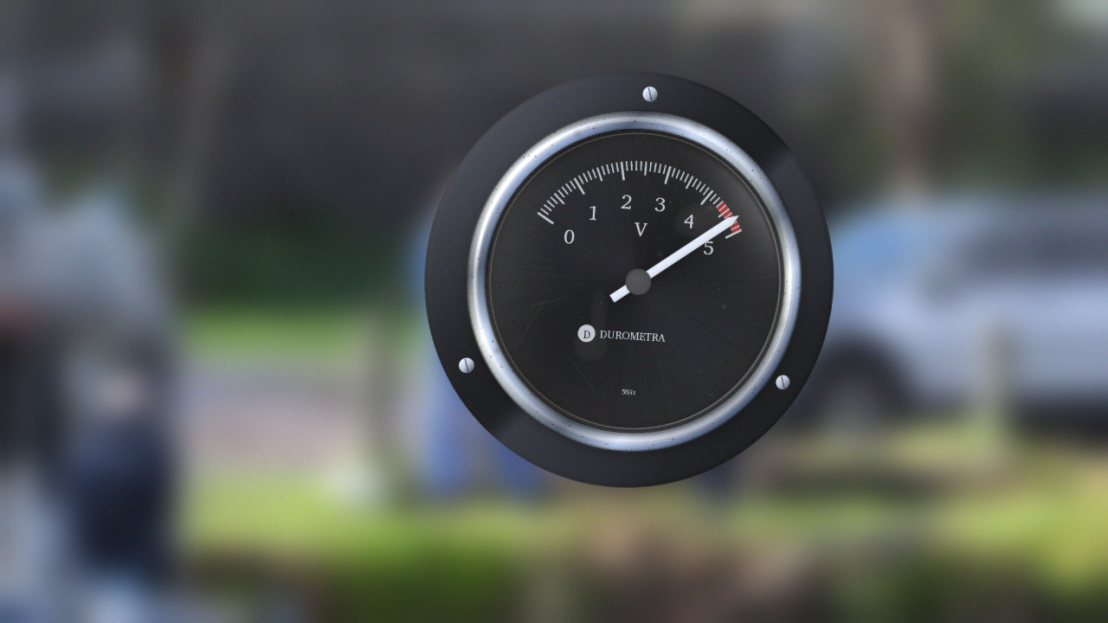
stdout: value=4.7 unit=V
